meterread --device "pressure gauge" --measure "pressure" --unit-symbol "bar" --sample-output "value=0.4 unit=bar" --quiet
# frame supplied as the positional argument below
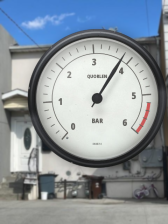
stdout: value=3.8 unit=bar
